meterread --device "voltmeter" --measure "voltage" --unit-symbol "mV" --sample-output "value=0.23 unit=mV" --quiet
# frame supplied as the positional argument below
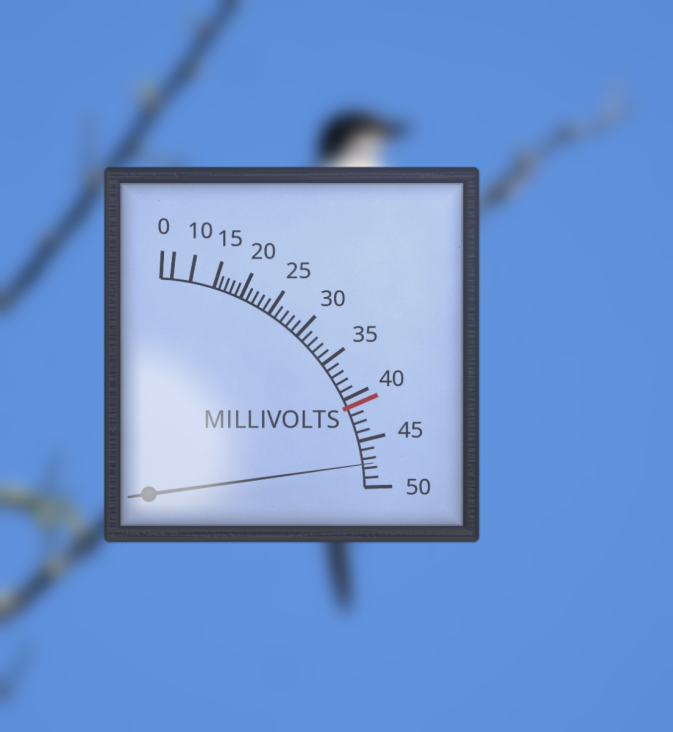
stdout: value=47.5 unit=mV
